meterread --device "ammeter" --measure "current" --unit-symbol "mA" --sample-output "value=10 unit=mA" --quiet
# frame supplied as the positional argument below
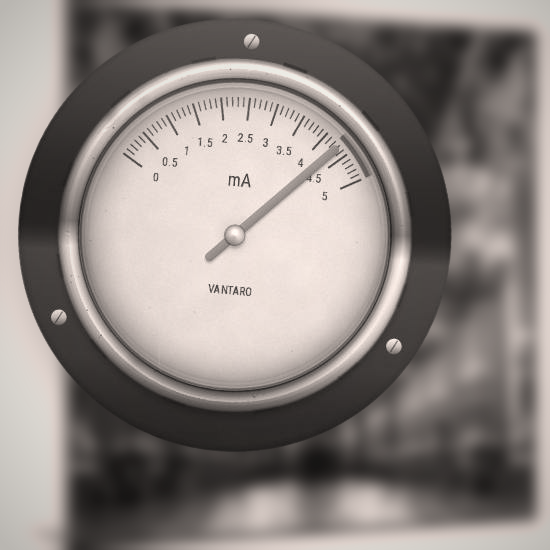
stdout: value=4.3 unit=mA
